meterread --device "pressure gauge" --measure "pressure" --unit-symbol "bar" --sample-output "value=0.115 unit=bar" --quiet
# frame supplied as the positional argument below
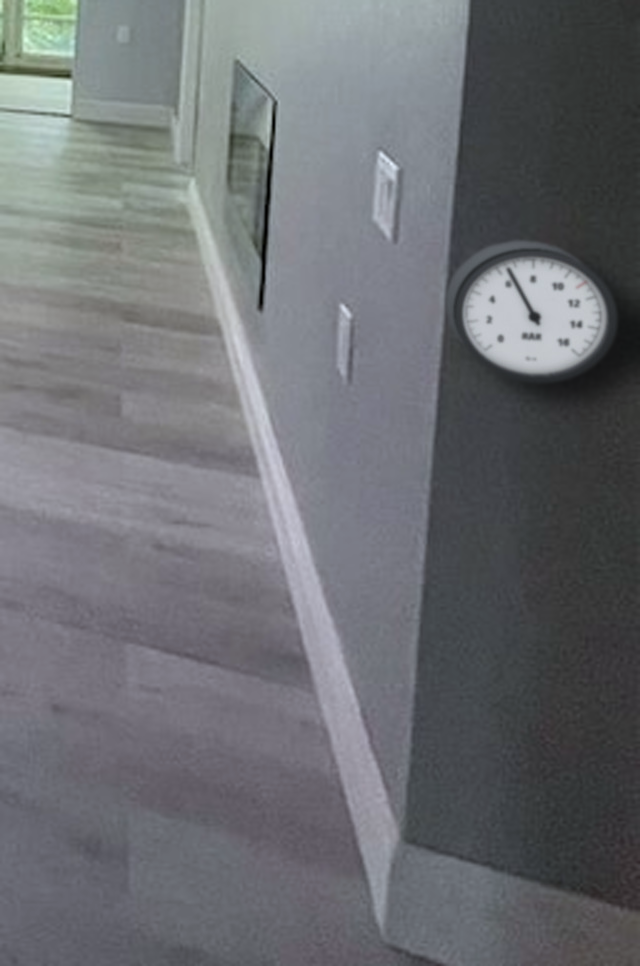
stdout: value=6.5 unit=bar
